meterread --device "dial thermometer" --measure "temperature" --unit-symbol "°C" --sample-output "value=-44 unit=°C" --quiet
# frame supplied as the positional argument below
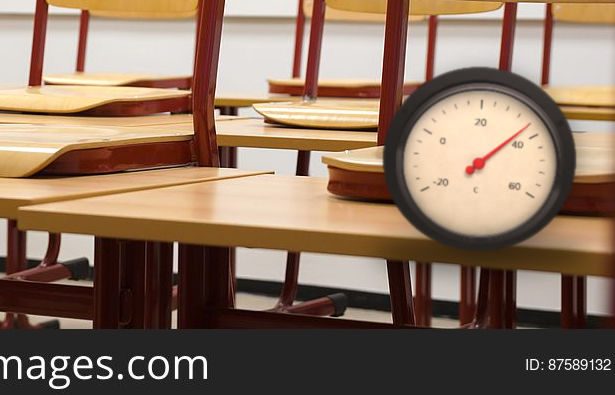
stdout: value=36 unit=°C
